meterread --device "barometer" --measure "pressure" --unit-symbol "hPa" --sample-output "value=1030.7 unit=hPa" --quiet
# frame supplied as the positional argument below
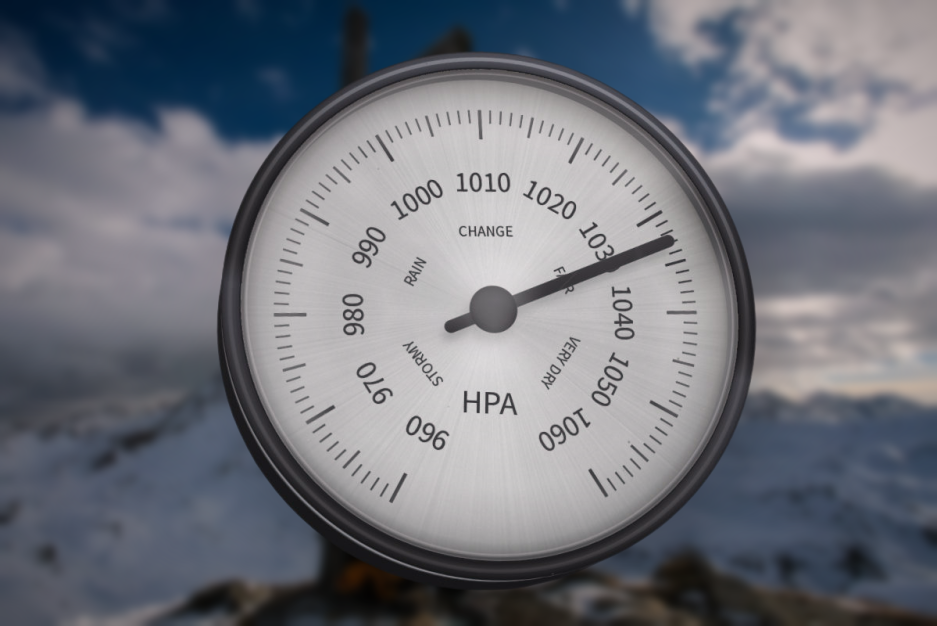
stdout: value=1033 unit=hPa
